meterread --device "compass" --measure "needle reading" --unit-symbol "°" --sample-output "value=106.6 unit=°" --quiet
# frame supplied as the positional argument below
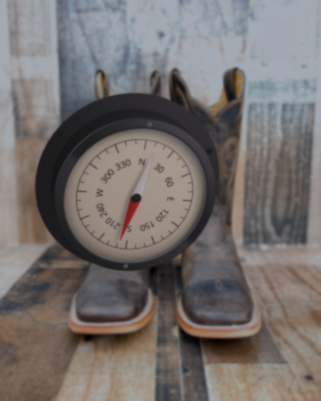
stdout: value=190 unit=°
